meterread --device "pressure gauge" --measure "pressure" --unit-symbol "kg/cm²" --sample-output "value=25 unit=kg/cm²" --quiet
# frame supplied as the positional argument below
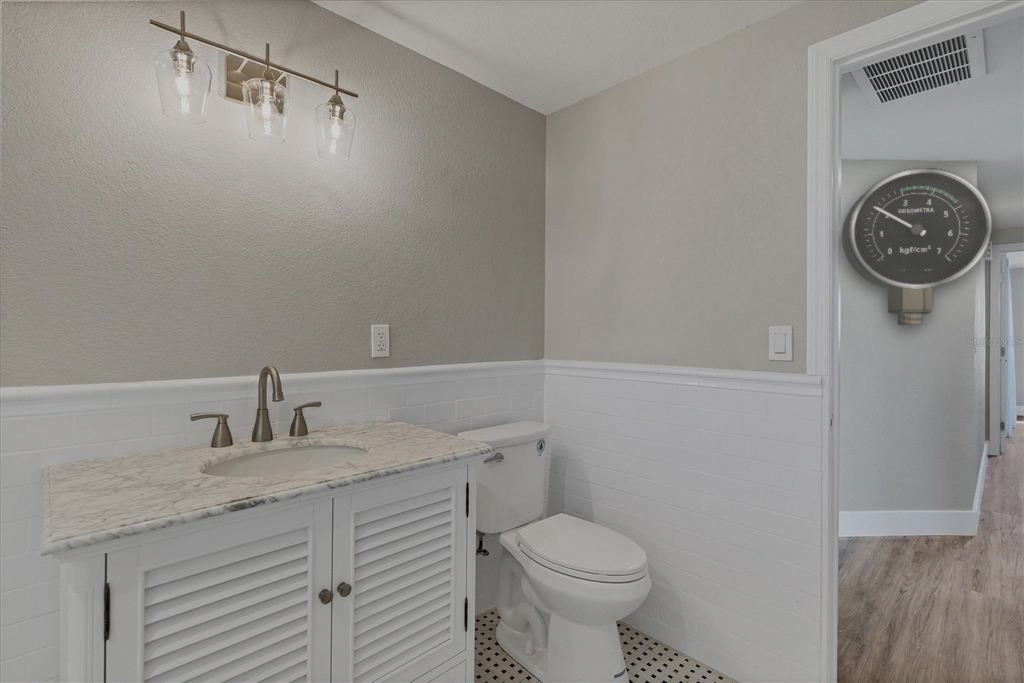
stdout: value=2 unit=kg/cm²
